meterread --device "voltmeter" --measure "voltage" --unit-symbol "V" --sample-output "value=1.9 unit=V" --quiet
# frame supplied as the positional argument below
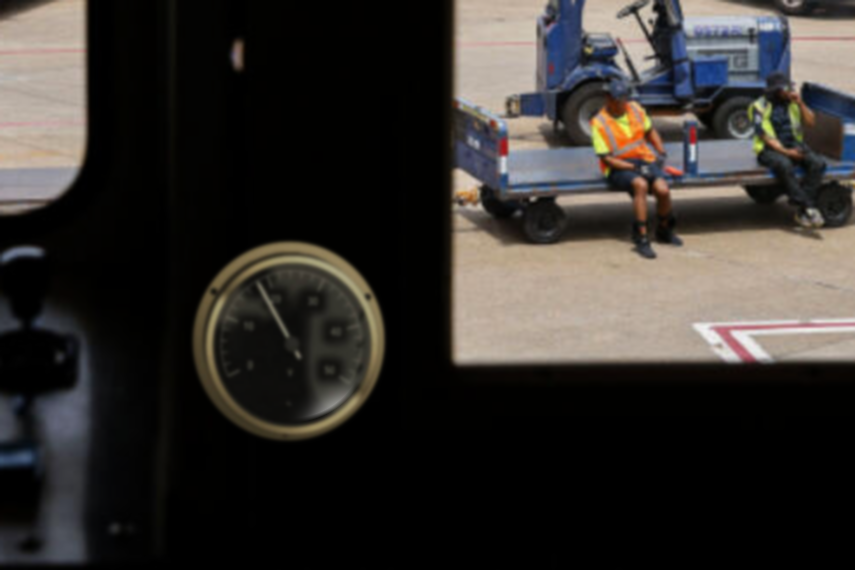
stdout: value=18 unit=V
